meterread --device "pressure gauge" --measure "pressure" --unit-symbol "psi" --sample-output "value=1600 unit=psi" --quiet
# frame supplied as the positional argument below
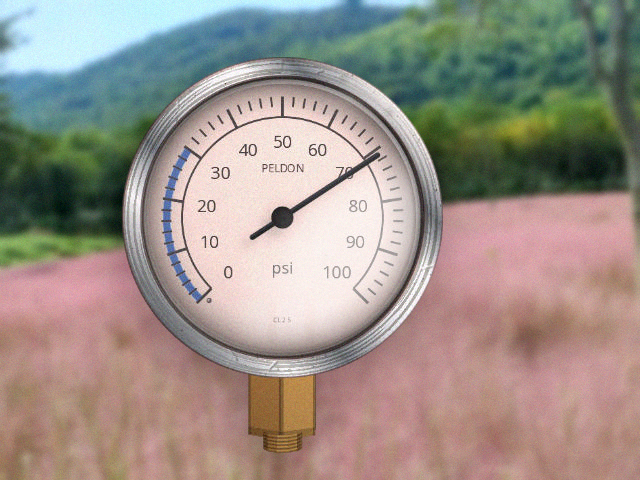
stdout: value=71 unit=psi
